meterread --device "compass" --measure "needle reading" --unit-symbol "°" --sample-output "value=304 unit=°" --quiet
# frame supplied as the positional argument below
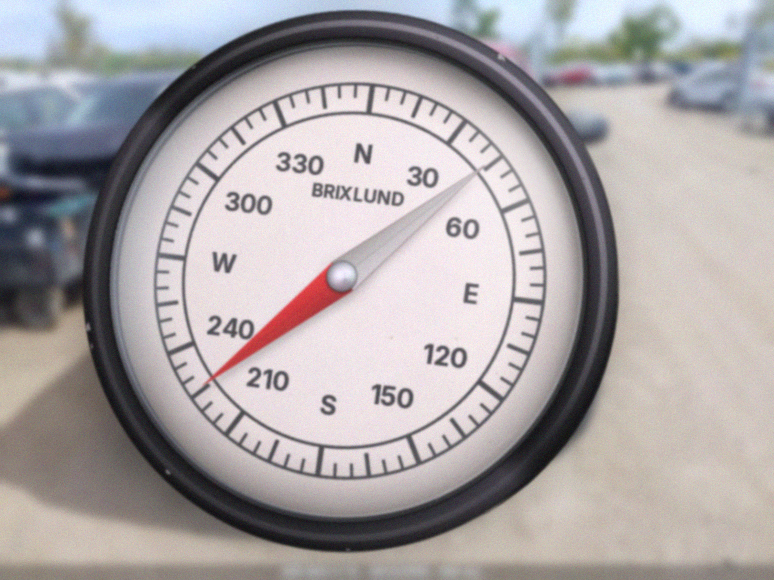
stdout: value=225 unit=°
